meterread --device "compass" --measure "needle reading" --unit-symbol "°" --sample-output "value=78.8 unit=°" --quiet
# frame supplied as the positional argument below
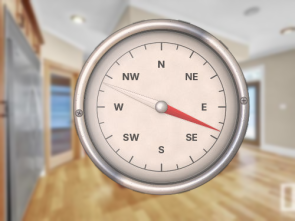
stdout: value=112.5 unit=°
